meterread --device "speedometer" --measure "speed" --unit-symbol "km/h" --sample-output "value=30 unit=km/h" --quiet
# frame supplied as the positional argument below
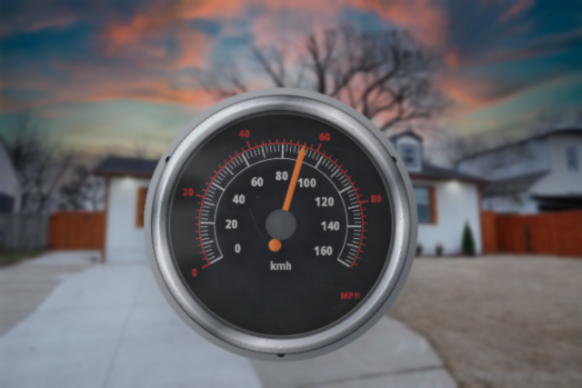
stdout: value=90 unit=km/h
